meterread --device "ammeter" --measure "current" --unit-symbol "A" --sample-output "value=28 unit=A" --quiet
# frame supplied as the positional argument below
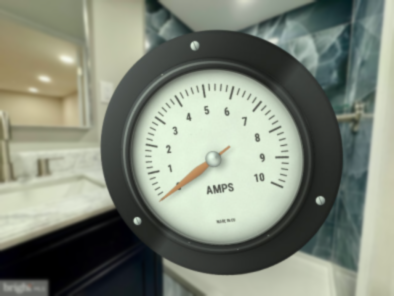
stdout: value=0 unit=A
